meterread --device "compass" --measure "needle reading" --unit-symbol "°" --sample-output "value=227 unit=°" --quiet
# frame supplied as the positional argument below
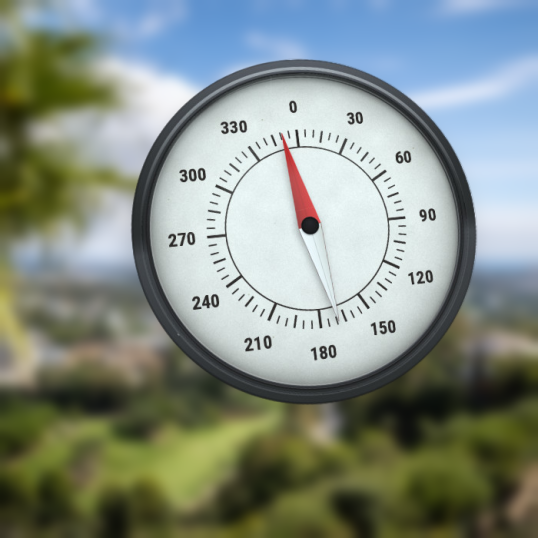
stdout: value=350 unit=°
